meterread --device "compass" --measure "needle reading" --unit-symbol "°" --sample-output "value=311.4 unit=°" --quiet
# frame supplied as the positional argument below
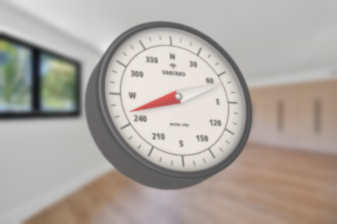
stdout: value=250 unit=°
